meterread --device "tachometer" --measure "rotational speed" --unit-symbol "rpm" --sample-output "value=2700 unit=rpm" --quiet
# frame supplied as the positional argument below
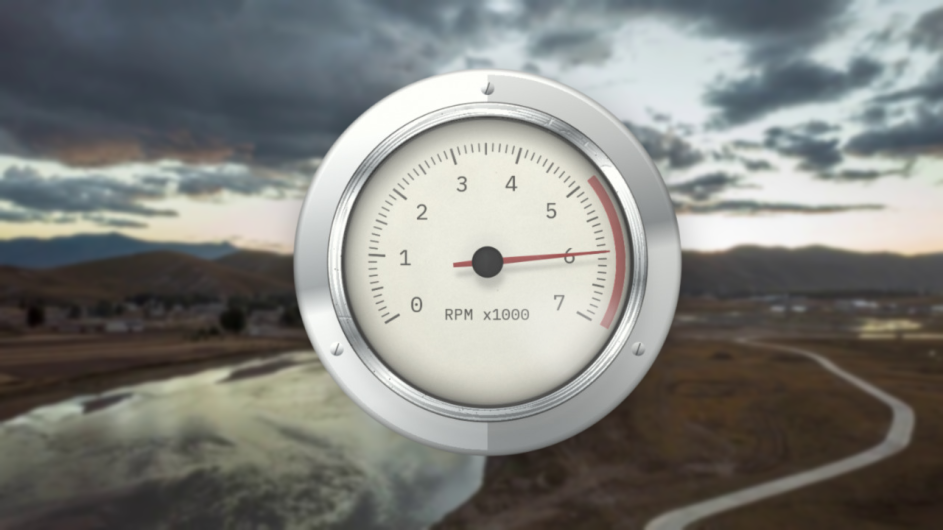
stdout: value=6000 unit=rpm
